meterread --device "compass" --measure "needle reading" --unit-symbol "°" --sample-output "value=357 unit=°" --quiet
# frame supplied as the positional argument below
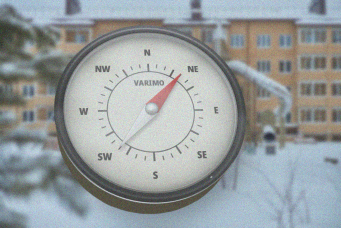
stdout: value=40 unit=°
